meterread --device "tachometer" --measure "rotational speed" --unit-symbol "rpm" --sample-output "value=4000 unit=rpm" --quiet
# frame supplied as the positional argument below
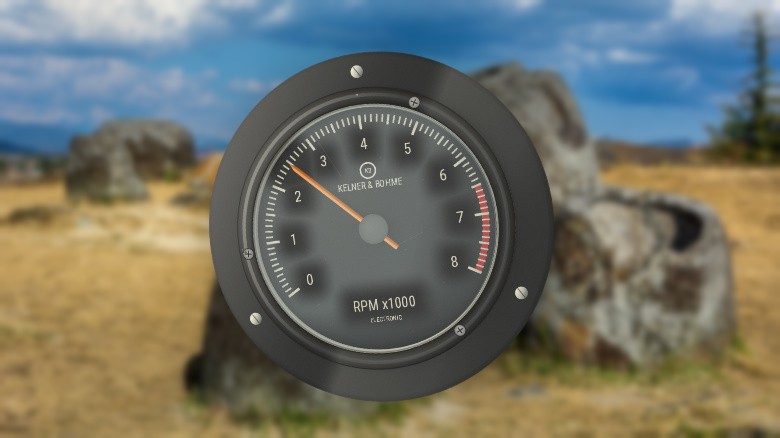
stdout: value=2500 unit=rpm
